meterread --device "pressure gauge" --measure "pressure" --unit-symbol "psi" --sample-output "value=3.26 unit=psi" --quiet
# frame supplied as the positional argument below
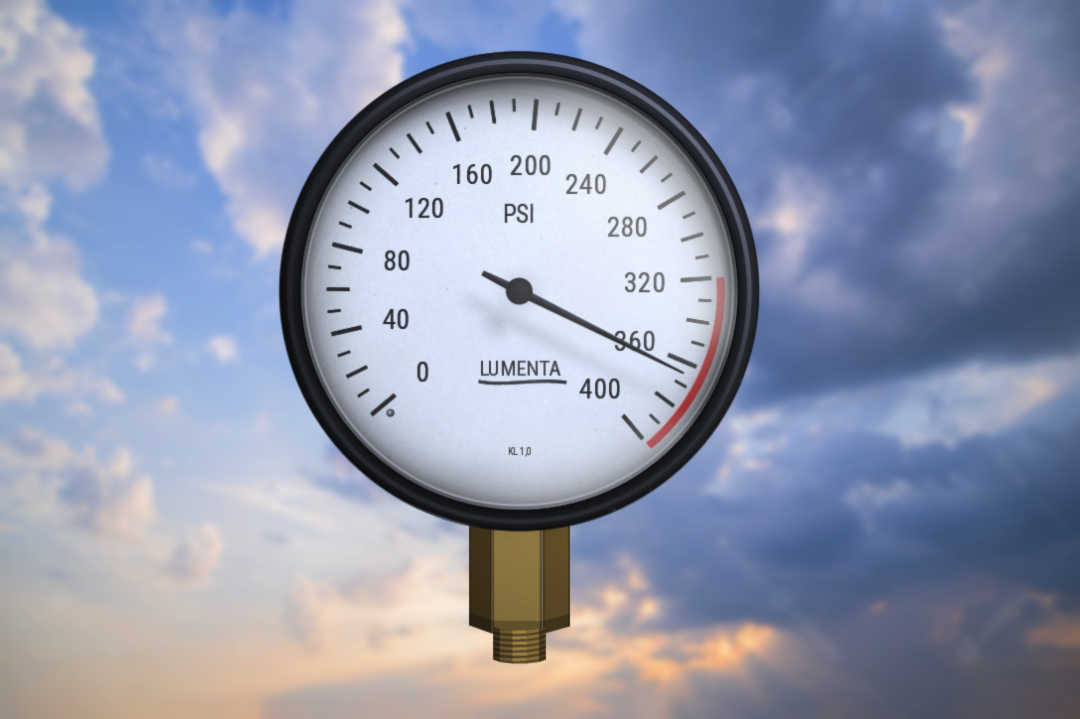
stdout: value=365 unit=psi
